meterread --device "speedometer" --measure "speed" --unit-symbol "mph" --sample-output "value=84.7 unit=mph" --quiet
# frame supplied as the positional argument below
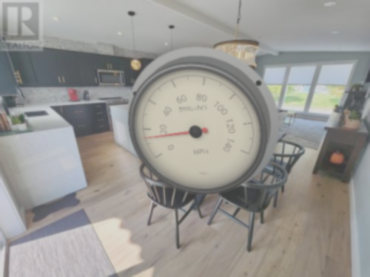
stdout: value=15 unit=mph
